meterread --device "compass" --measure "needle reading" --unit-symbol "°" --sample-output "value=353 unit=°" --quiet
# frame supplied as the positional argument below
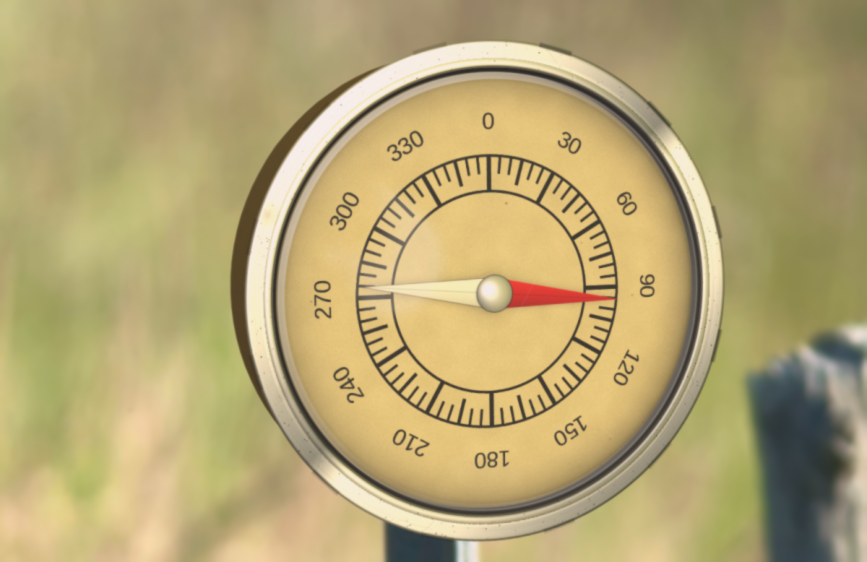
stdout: value=95 unit=°
